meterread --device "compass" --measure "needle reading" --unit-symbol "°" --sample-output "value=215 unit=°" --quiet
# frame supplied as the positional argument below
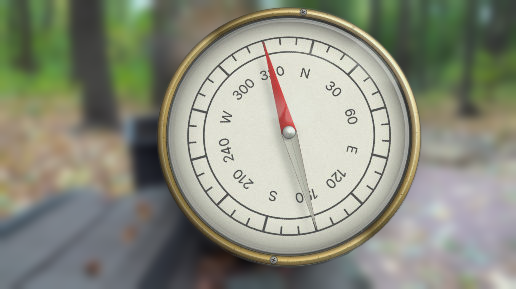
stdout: value=330 unit=°
